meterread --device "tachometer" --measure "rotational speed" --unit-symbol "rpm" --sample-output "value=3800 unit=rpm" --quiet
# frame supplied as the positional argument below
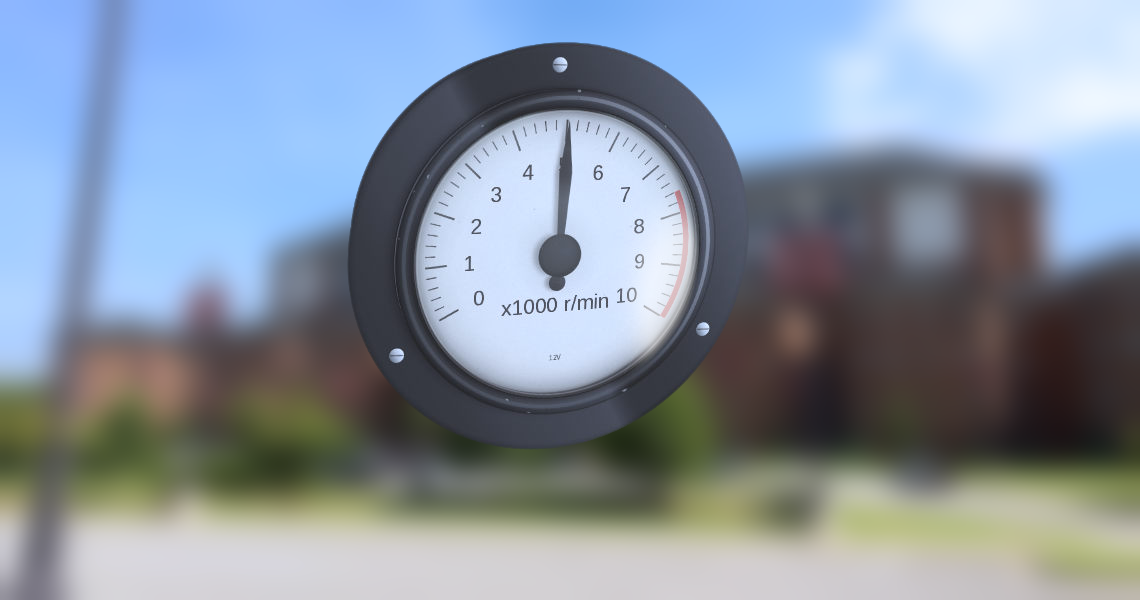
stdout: value=5000 unit=rpm
